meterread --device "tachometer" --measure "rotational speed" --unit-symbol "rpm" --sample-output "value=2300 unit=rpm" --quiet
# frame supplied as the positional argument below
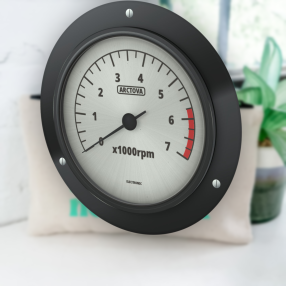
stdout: value=0 unit=rpm
